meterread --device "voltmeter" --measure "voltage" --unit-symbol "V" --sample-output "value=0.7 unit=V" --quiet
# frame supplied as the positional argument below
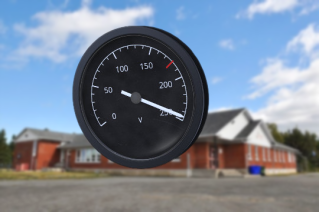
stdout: value=245 unit=V
